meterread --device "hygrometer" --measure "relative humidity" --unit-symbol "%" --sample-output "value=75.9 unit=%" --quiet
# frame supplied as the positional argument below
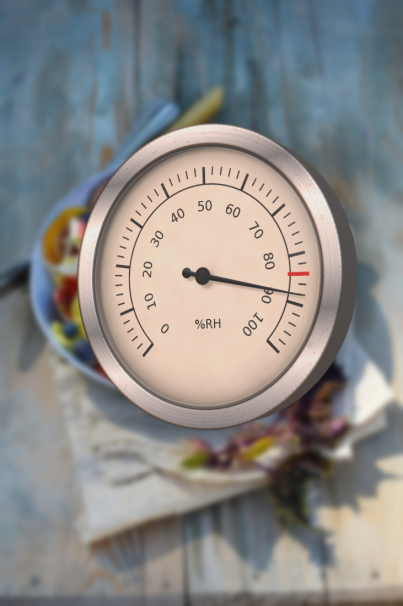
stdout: value=88 unit=%
